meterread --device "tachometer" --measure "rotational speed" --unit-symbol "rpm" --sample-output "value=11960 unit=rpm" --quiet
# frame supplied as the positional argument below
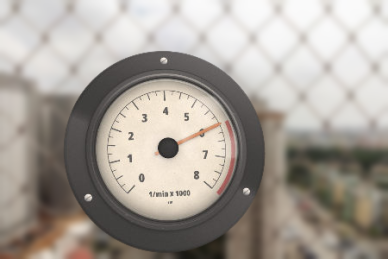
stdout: value=6000 unit=rpm
